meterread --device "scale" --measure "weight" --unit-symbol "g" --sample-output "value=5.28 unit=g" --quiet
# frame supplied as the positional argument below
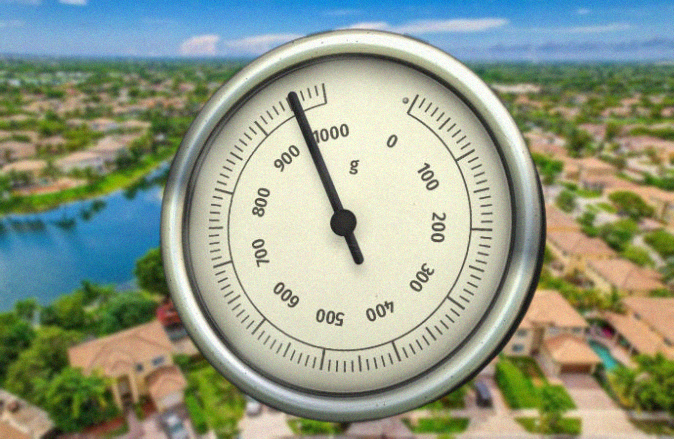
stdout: value=960 unit=g
